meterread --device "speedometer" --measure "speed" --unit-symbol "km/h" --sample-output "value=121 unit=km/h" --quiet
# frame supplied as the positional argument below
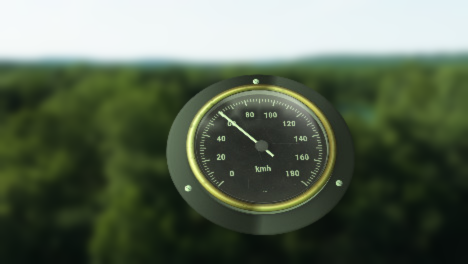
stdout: value=60 unit=km/h
